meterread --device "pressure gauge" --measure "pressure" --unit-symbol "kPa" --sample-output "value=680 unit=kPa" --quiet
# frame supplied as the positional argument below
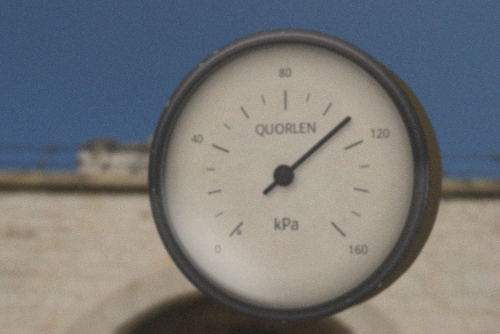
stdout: value=110 unit=kPa
